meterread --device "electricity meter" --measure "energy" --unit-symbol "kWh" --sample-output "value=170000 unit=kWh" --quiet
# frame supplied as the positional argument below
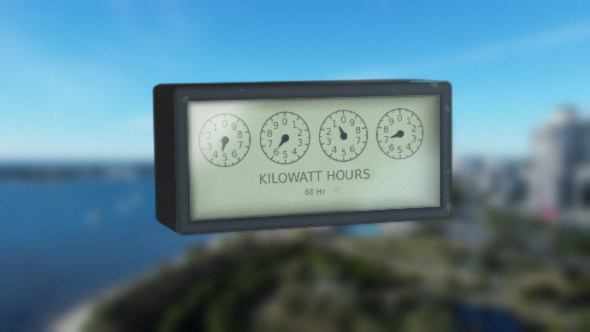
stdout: value=4607 unit=kWh
